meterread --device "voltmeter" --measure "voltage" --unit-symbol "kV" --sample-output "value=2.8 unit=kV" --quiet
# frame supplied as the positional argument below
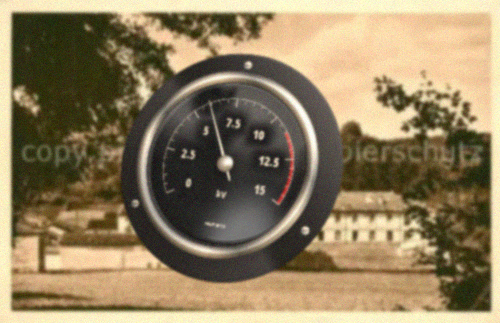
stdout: value=6 unit=kV
